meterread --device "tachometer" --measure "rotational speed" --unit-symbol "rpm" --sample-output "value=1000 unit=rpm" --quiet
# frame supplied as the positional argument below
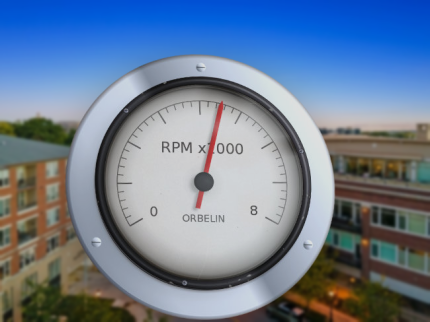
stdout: value=4500 unit=rpm
